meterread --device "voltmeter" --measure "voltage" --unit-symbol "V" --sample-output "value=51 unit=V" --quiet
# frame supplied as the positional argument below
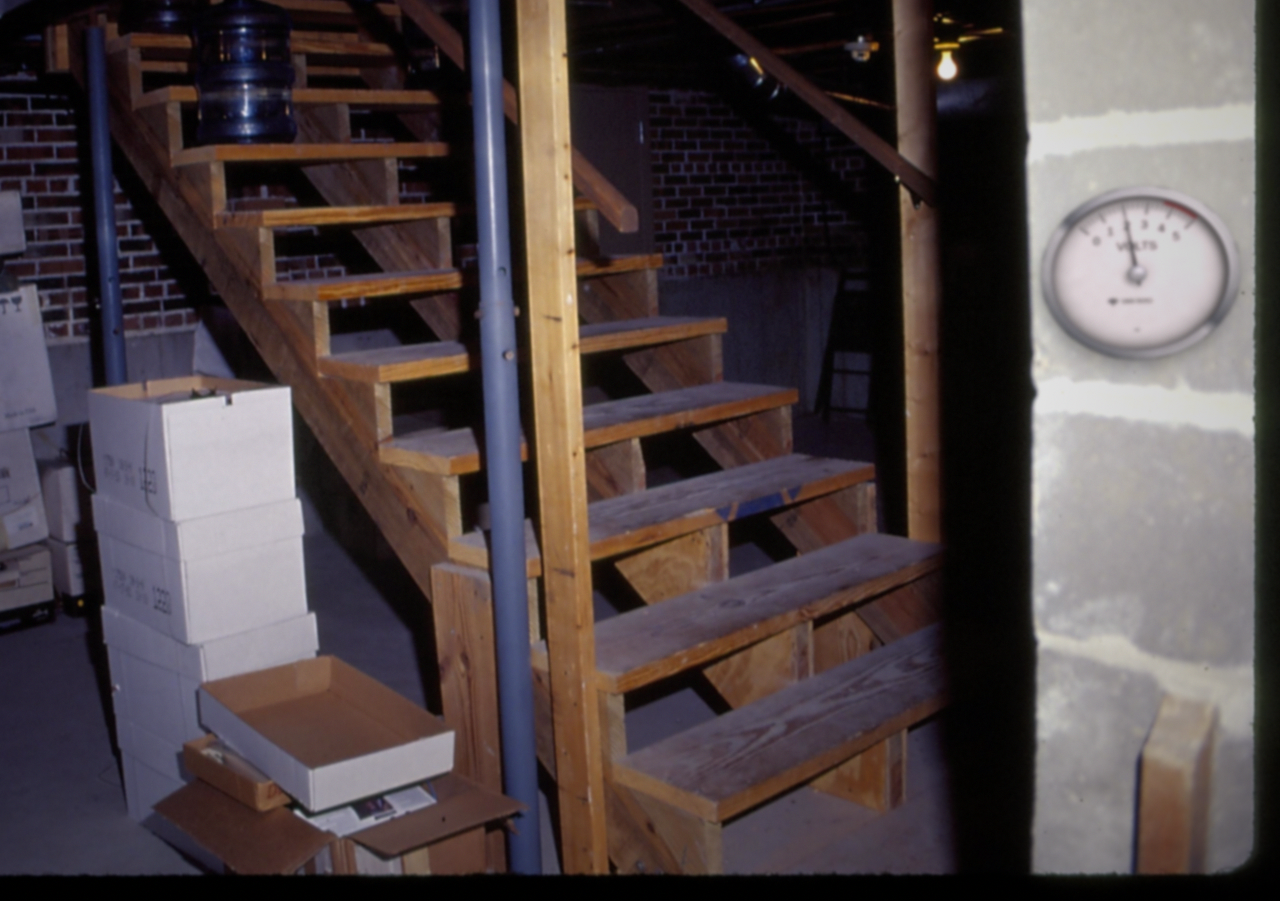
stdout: value=2 unit=V
